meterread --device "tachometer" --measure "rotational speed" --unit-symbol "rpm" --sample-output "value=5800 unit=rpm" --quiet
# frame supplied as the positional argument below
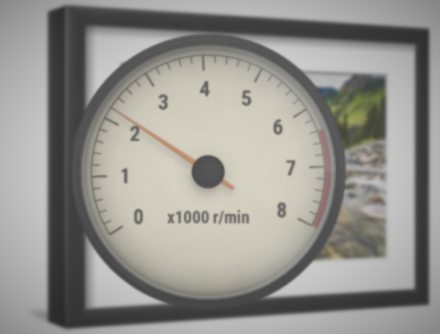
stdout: value=2200 unit=rpm
